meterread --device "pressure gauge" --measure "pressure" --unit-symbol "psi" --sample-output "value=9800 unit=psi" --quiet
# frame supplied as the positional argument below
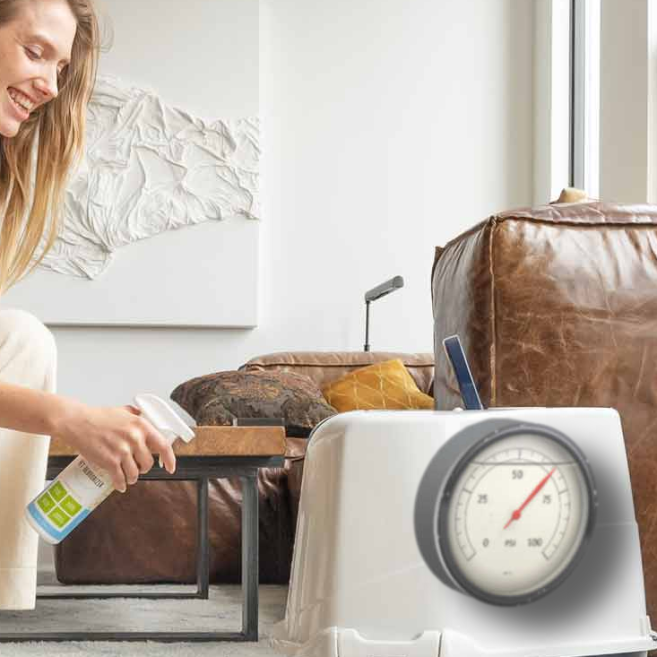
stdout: value=65 unit=psi
